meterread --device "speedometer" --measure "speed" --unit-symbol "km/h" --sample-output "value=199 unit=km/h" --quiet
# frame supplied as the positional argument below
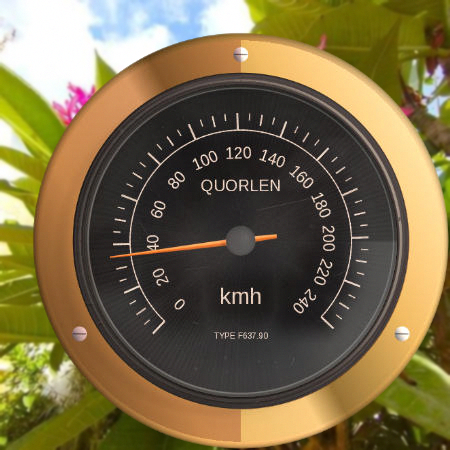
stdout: value=35 unit=km/h
